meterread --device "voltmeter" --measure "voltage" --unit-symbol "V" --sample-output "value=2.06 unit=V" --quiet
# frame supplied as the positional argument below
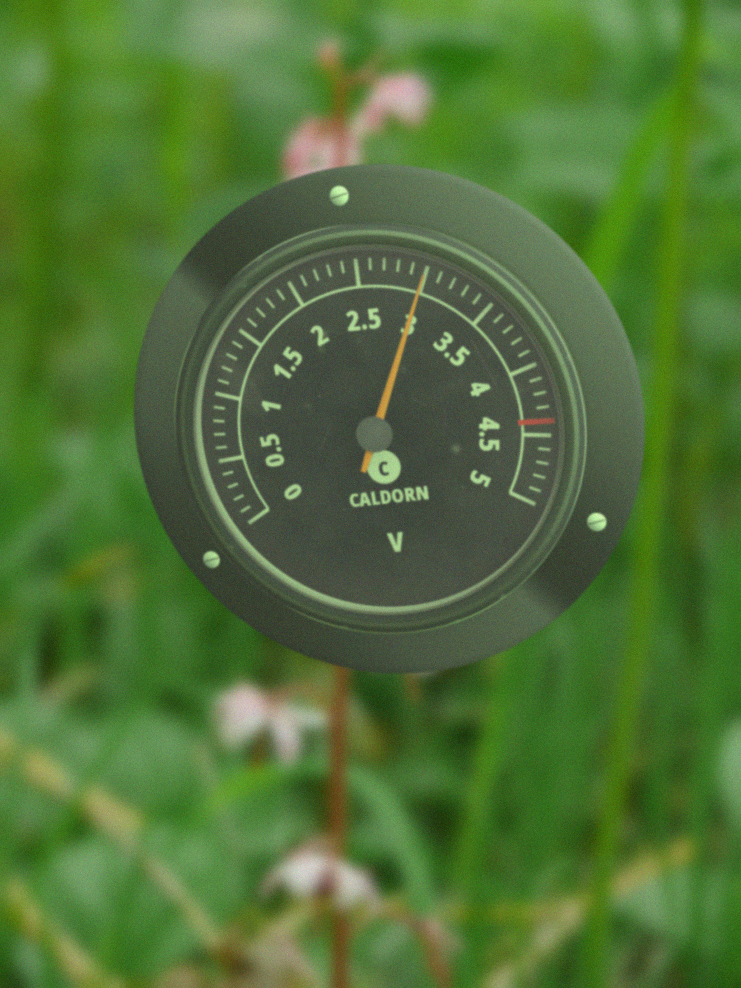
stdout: value=3 unit=V
